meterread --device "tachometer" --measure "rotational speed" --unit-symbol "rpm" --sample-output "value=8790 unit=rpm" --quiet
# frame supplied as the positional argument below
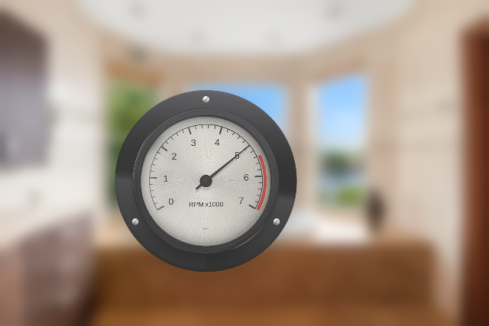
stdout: value=5000 unit=rpm
